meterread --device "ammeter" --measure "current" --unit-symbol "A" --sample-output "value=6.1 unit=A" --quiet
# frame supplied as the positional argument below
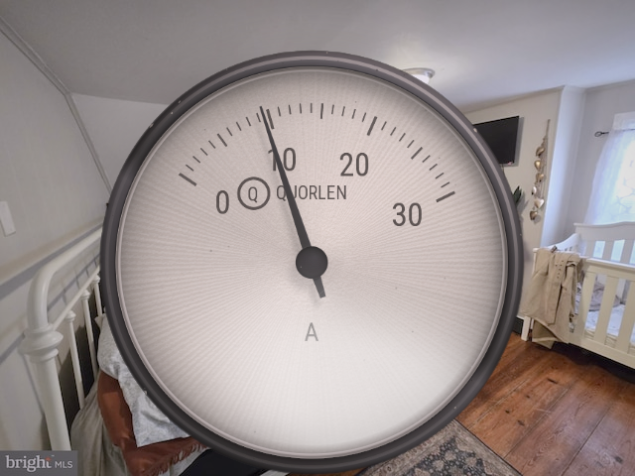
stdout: value=9.5 unit=A
